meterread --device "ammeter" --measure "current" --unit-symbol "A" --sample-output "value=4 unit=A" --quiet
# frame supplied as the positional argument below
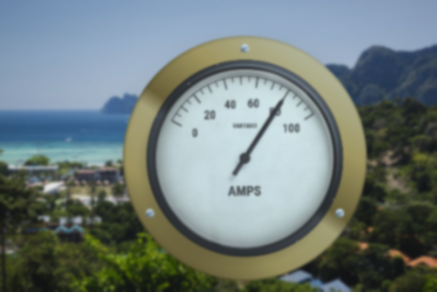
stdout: value=80 unit=A
